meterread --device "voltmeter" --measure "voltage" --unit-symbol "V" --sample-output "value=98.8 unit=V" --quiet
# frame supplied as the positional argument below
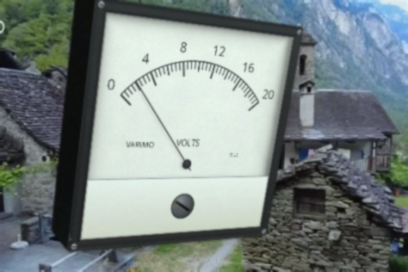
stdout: value=2 unit=V
